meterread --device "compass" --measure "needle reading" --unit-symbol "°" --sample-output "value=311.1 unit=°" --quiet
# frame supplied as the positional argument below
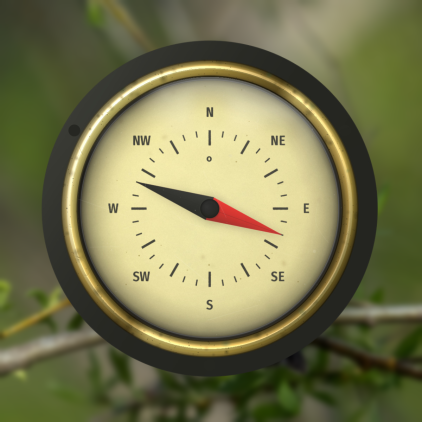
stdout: value=110 unit=°
